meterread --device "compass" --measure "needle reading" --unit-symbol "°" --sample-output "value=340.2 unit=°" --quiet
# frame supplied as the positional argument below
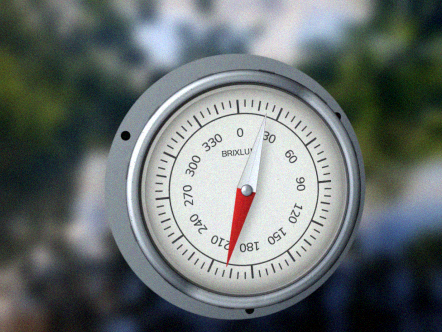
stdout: value=200 unit=°
